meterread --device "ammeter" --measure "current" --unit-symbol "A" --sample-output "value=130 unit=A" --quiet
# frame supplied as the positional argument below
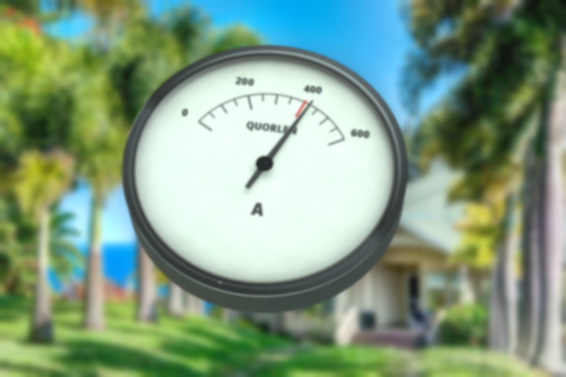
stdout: value=425 unit=A
